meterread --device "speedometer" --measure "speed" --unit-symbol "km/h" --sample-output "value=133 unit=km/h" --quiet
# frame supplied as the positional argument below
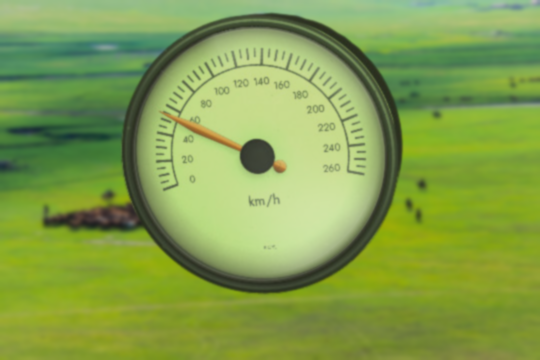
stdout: value=55 unit=km/h
